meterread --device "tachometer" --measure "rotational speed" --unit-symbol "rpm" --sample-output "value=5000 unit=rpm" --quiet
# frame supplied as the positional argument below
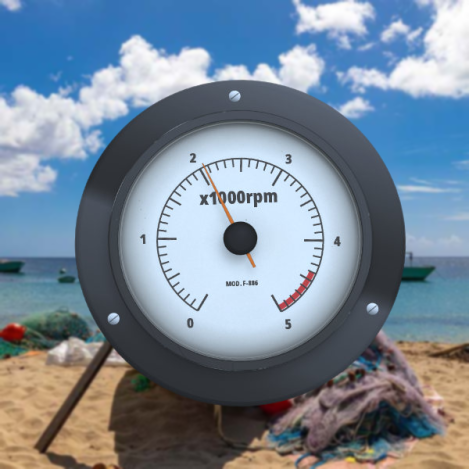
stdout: value=2050 unit=rpm
